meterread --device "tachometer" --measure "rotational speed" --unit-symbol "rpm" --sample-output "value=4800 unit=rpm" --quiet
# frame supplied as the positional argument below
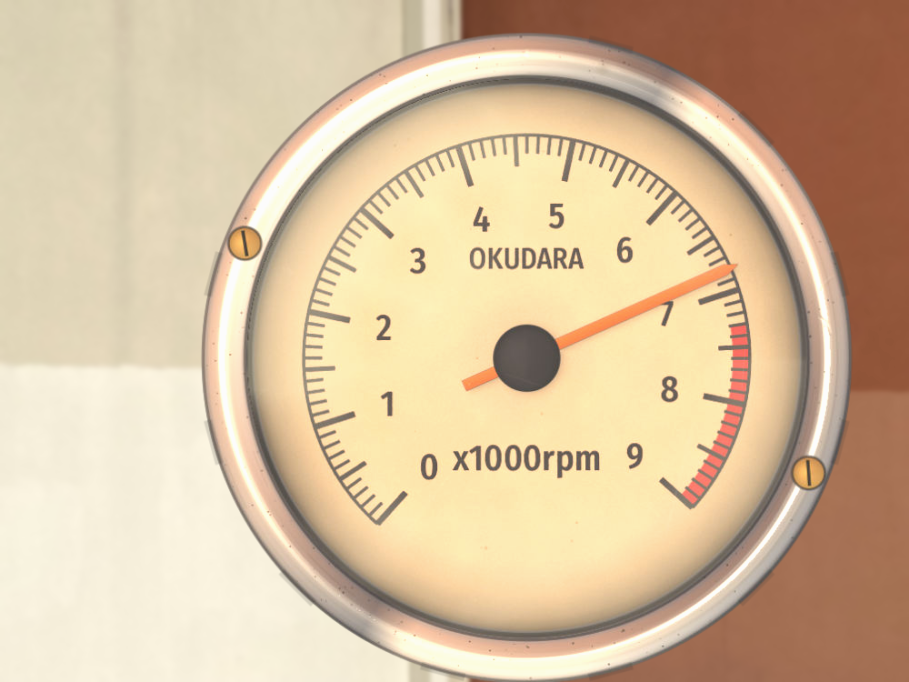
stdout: value=6800 unit=rpm
